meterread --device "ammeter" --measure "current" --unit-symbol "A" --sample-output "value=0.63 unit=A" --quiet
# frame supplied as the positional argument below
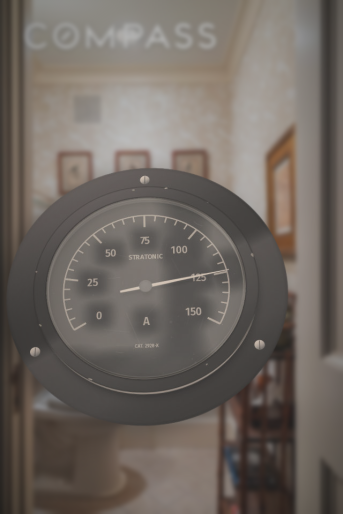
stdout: value=125 unit=A
